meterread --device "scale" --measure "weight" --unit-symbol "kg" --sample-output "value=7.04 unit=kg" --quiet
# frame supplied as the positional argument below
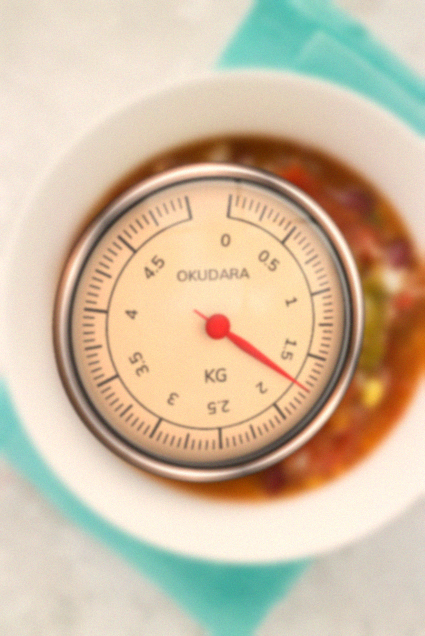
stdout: value=1.75 unit=kg
